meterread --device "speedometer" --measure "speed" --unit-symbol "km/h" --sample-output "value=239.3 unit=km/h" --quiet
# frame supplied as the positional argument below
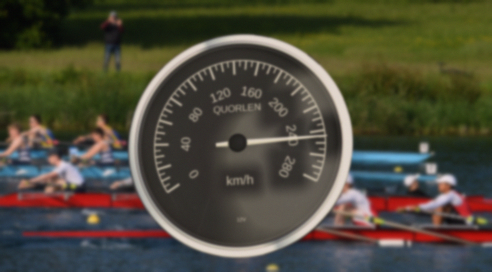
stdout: value=245 unit=km/h
